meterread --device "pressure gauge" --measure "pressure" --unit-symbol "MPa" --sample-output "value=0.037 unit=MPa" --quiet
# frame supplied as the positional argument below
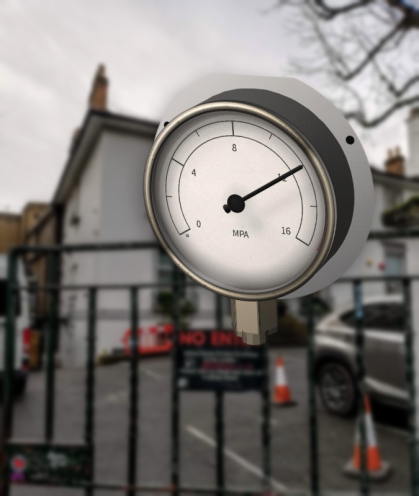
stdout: value=12 unit=MPa
